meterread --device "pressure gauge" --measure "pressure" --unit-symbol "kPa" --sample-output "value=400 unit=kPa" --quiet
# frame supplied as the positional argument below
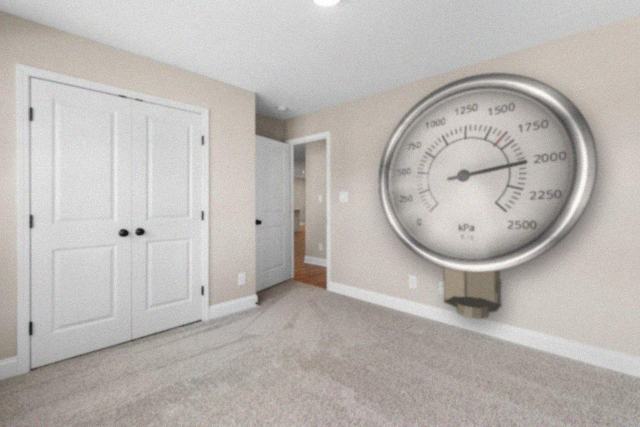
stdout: value=2000 unit=kPa
